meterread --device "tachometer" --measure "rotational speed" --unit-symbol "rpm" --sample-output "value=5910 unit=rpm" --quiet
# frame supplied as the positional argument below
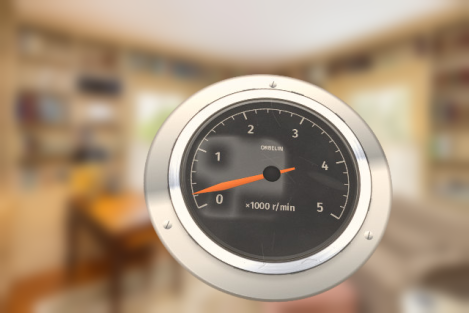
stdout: value=200 unit=rpm
